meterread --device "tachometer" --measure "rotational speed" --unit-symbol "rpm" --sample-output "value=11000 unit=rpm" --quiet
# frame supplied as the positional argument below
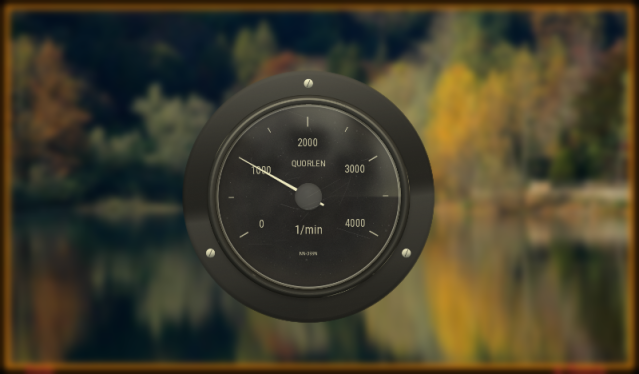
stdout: value=1000 unit=rpm
